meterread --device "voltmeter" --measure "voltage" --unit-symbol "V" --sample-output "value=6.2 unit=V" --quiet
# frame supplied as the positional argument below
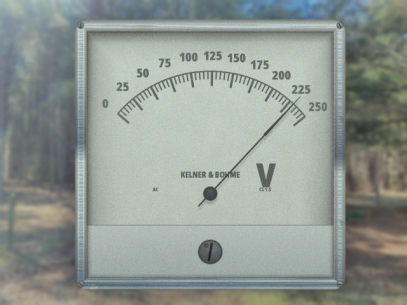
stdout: value=230 unit=V
